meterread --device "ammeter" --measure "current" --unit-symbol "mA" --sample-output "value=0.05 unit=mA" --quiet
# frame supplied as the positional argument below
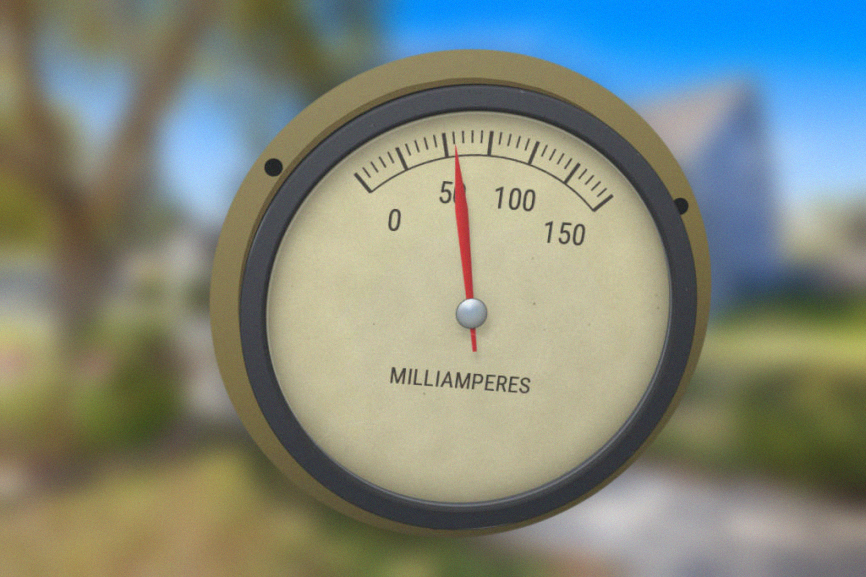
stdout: value=55 unit=mA
